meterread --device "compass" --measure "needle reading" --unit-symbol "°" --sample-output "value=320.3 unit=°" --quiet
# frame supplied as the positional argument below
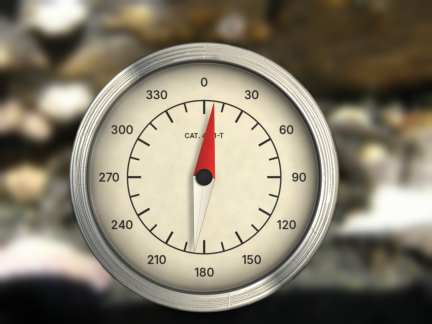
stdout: value=7.5 unit=°
